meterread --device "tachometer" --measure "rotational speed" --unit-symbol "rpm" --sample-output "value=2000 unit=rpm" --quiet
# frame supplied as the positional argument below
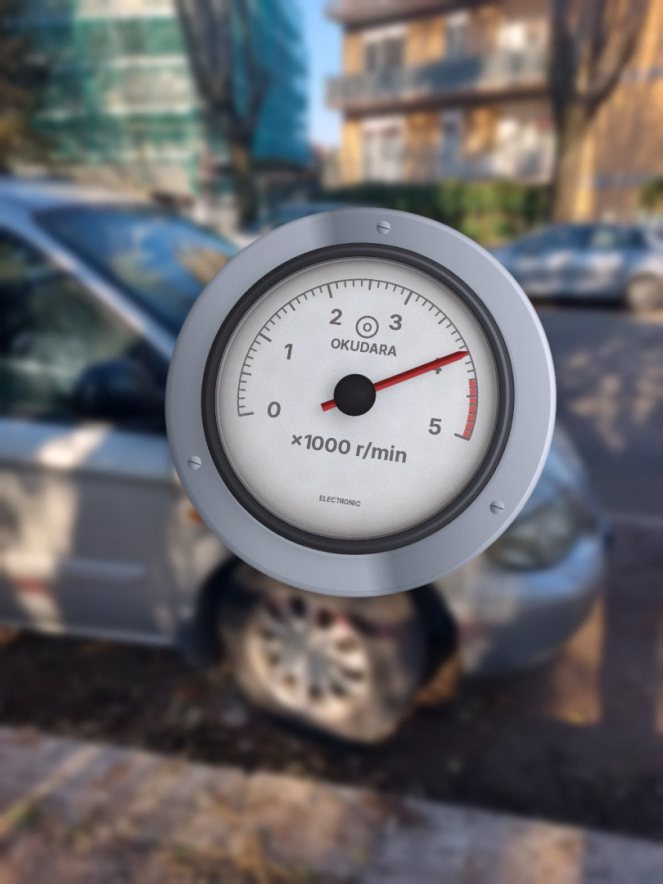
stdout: value=4000 unit=rpm
